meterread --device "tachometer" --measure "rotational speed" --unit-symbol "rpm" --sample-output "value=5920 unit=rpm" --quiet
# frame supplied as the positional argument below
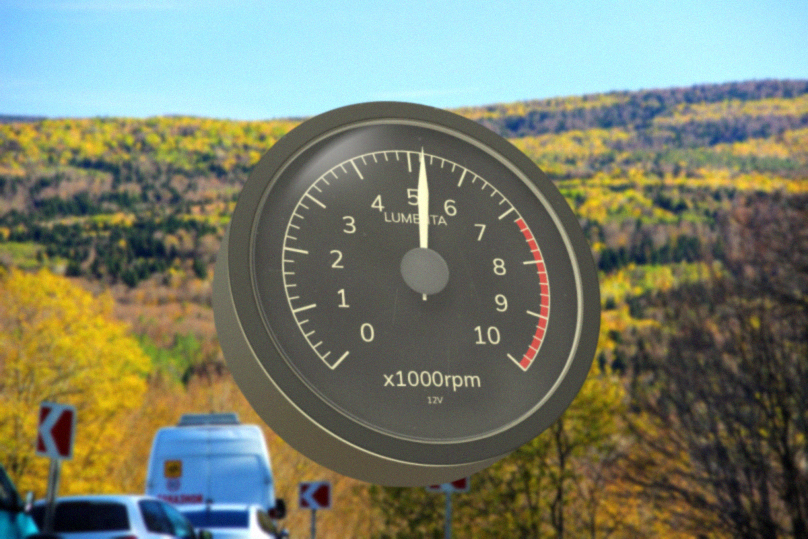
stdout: value=5200 unit=rpm
